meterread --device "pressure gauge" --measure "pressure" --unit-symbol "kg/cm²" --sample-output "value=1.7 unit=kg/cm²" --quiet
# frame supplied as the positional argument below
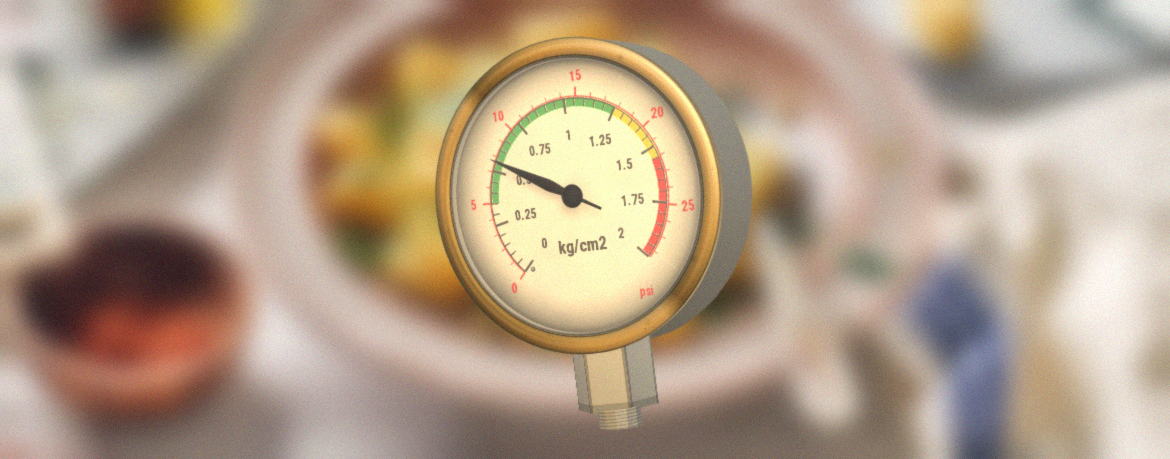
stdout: value=0.55 unit=kg/cm²
